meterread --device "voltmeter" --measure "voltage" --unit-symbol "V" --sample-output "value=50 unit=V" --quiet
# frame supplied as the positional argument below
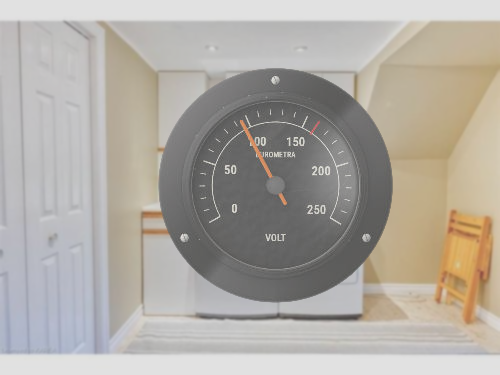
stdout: value=95 unit=V
